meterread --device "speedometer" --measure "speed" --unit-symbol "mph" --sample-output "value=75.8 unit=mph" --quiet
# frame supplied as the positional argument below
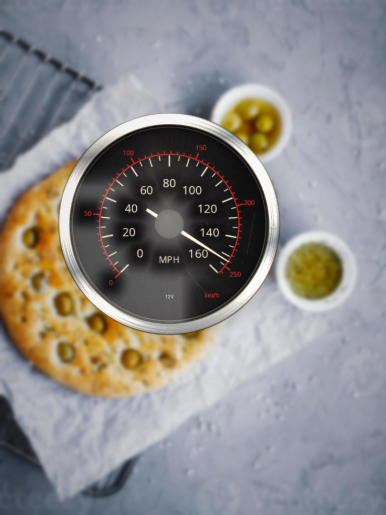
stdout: value=152.5 unit=mph
